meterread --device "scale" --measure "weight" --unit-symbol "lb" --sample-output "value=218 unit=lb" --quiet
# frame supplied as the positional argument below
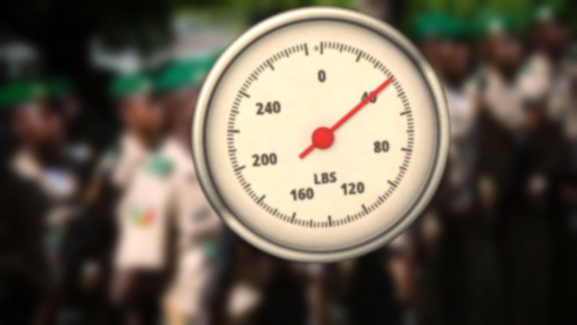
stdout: value=40 unit=lb
